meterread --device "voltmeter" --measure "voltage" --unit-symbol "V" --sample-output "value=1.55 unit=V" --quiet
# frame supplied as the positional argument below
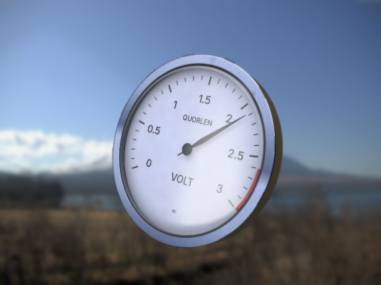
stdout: value=2.1 unit=V
